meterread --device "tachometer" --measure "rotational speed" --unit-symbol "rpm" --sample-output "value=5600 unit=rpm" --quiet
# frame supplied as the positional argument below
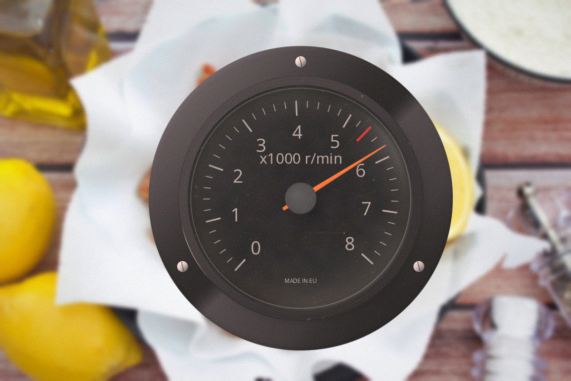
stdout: value=5800 unit=rpm
